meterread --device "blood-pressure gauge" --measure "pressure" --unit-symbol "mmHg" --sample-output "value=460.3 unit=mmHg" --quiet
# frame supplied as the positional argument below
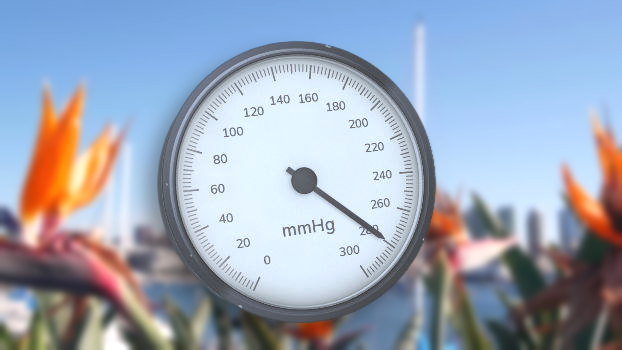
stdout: value=280 unit=mmHg
